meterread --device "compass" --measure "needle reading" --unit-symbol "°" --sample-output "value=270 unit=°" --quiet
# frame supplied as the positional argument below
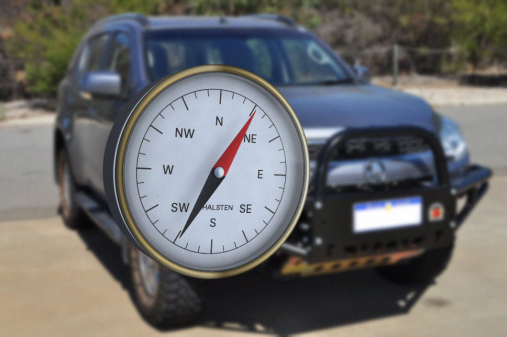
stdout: value=30 unit=°
